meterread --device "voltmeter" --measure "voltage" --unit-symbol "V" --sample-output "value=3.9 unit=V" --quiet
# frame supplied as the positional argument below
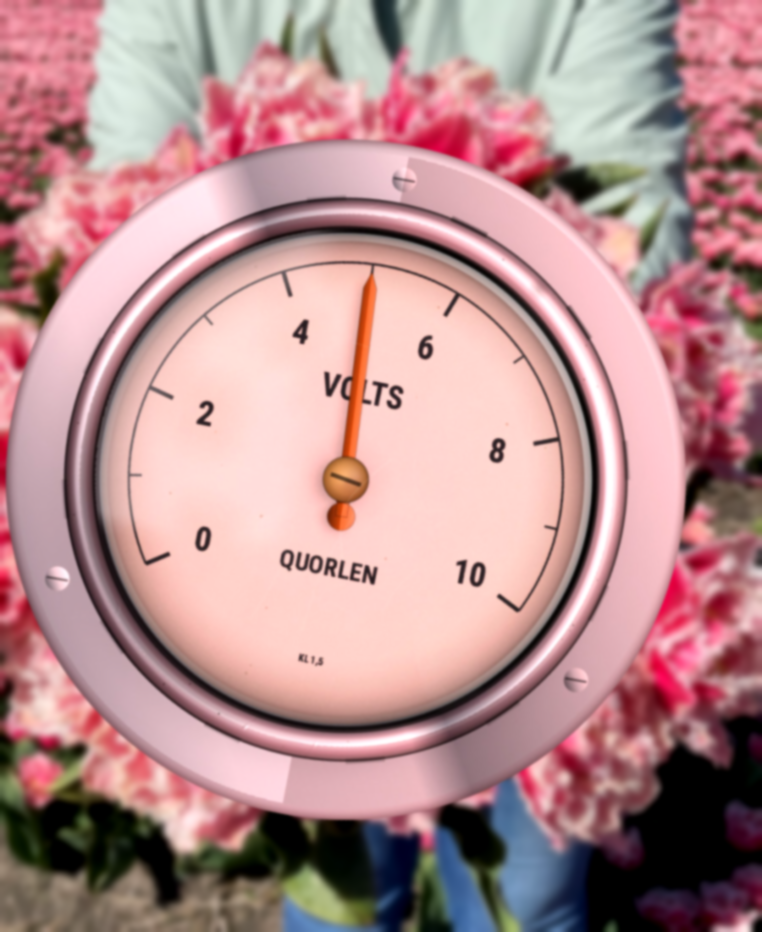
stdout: value=5 unit=V
